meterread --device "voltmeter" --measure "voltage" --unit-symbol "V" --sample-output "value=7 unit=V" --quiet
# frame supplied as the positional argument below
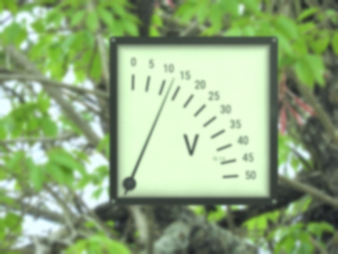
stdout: value=12.5 unit=V
